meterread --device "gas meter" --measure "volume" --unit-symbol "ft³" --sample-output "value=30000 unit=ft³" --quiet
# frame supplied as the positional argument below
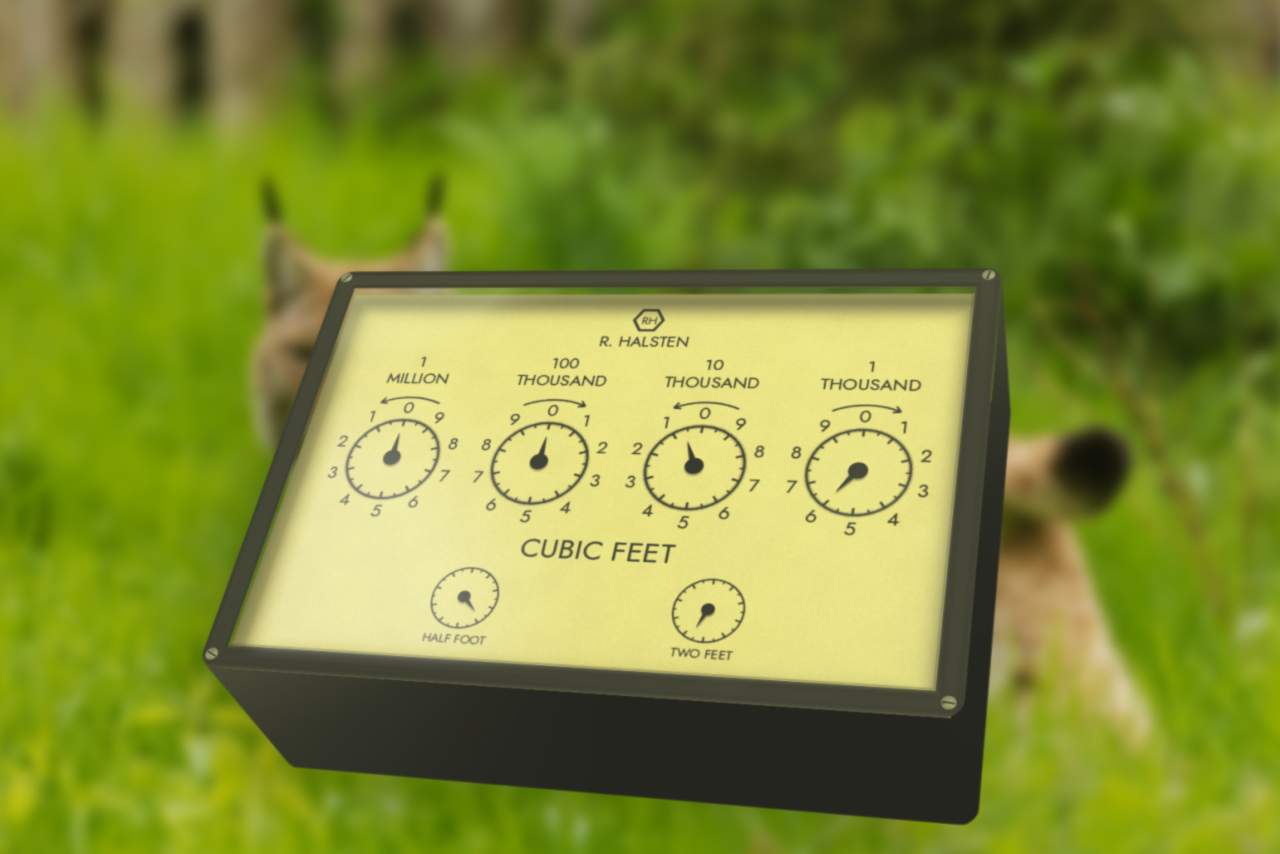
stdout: value=600 unit=ft³
